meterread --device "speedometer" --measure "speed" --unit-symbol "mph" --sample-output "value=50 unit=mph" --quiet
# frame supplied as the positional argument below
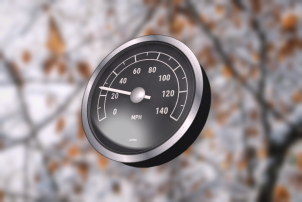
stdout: value=25 unit=mph
